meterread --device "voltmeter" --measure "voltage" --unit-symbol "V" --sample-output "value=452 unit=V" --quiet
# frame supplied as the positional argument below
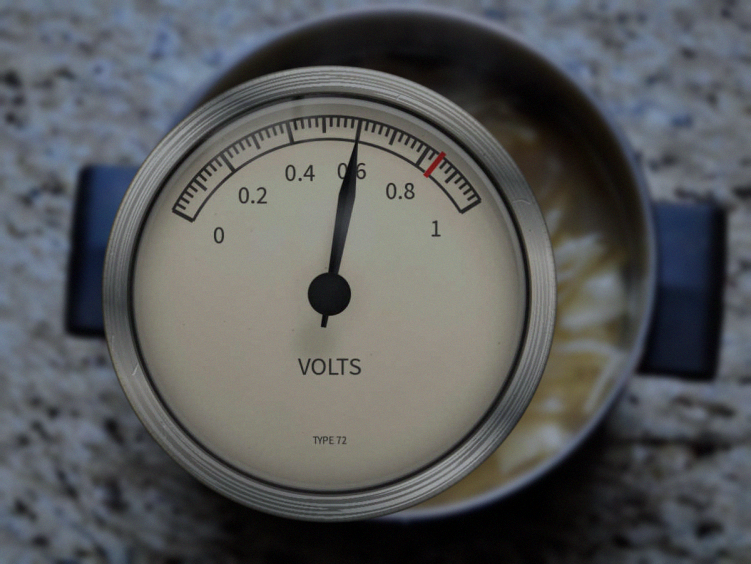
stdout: value=0.6 unit=V
